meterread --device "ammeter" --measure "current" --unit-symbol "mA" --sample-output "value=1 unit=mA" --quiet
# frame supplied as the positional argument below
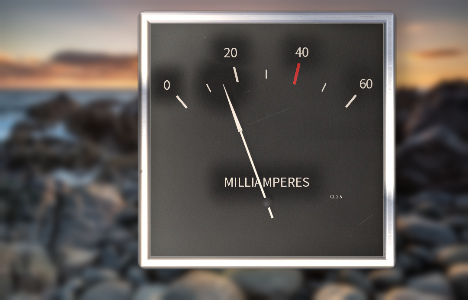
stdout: value=15 unit=mA
